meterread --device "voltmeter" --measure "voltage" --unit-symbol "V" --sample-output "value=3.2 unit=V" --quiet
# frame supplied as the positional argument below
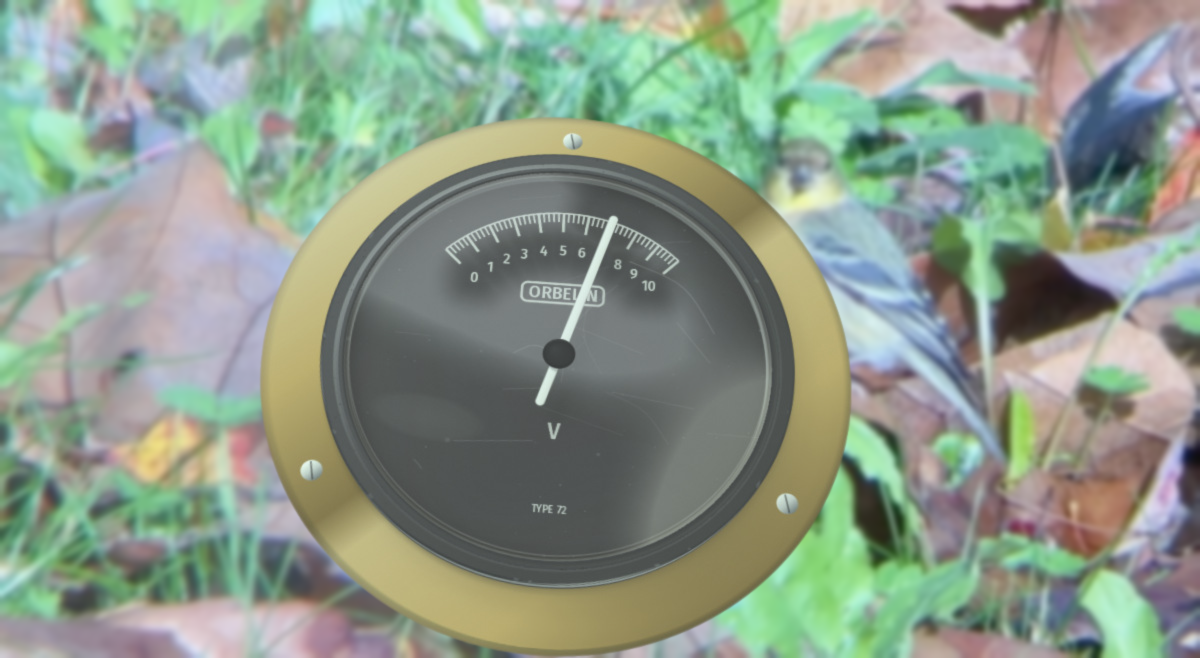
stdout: value=7 unit=V
